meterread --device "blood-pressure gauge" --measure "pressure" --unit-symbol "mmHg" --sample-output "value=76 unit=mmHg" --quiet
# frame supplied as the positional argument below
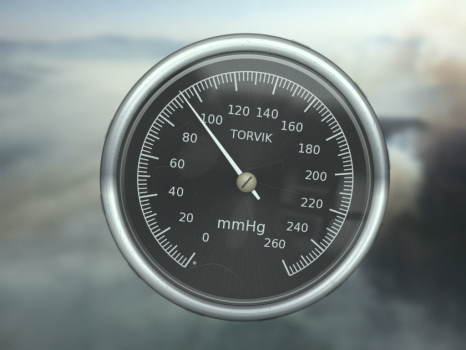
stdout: value=94 unit=mmHg
